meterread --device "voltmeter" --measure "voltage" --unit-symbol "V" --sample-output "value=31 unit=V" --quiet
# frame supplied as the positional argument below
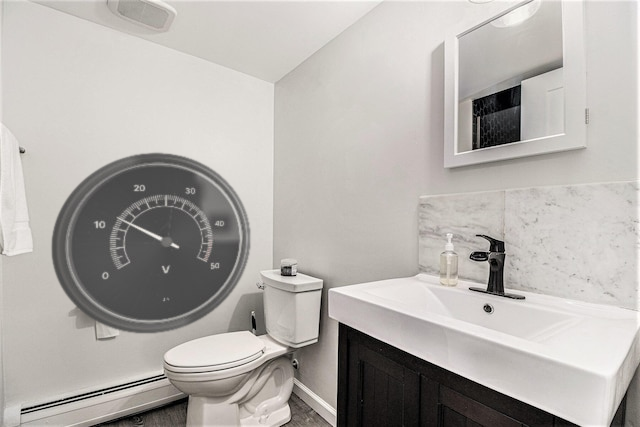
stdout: value=12.5 unit=V
